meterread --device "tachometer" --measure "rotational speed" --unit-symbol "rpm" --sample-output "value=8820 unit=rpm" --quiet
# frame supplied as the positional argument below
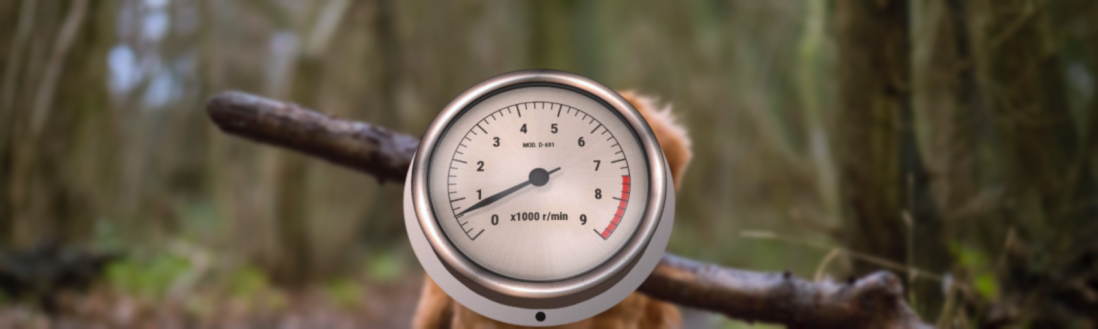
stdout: value=600 unit=rpm
